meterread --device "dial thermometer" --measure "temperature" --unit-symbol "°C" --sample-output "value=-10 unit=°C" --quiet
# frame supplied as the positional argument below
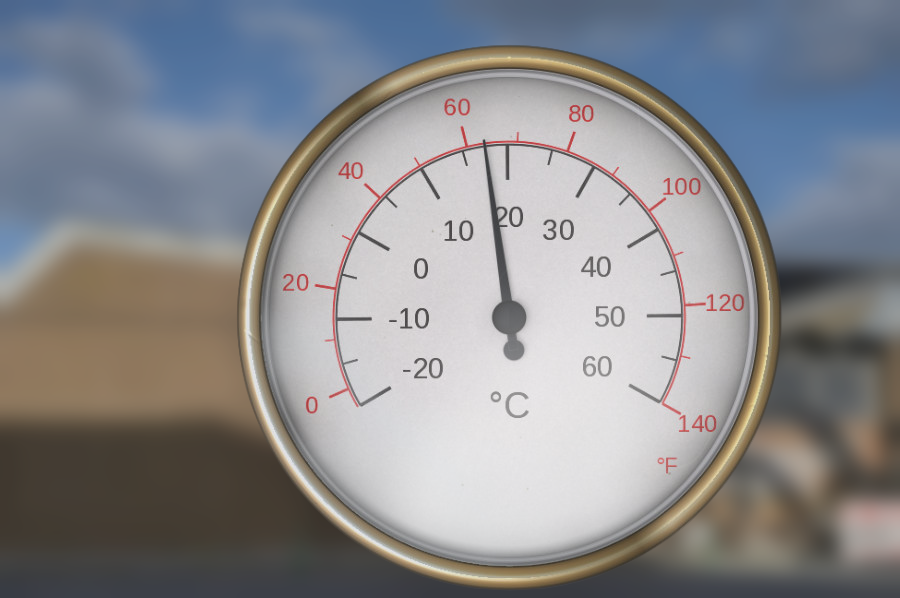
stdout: value=17.5 unit=°C
